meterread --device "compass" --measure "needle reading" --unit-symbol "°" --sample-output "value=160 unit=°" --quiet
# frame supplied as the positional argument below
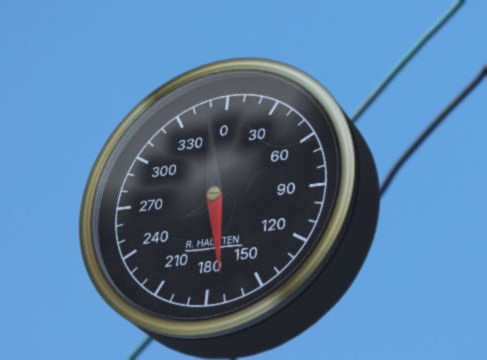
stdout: value=170 unit=°
